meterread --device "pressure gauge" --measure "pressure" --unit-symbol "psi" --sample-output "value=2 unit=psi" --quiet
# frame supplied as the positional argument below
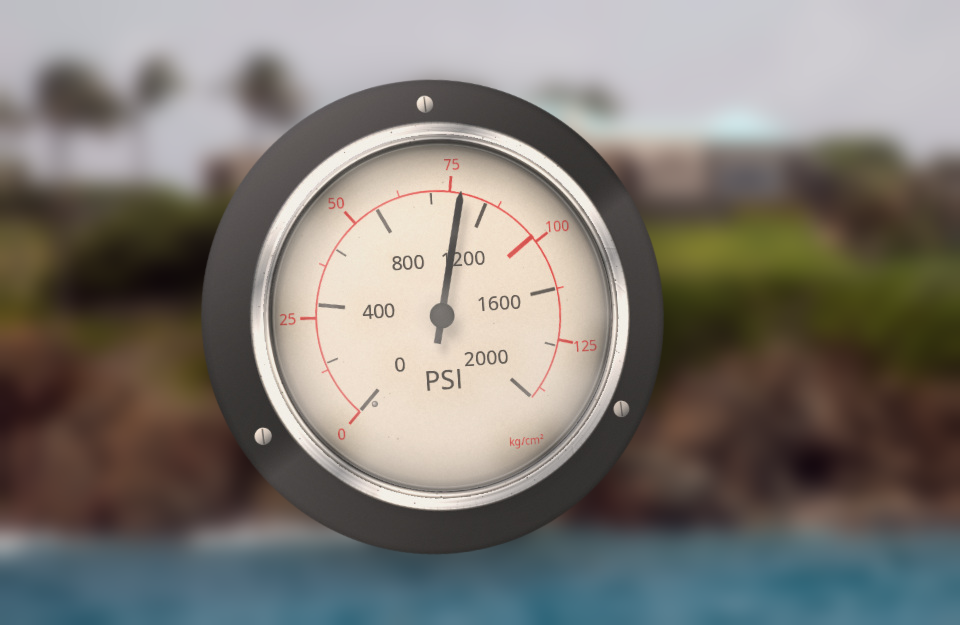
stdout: value=1100 unit=psi
